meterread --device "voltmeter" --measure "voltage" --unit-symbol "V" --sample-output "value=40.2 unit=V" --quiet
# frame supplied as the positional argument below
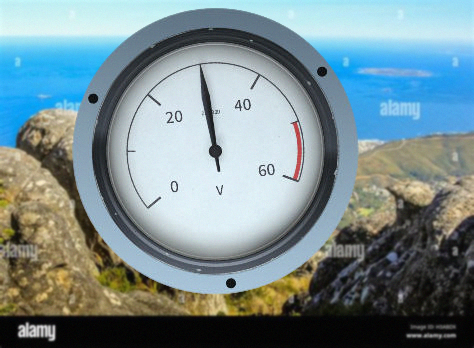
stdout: value=30 unit=V
